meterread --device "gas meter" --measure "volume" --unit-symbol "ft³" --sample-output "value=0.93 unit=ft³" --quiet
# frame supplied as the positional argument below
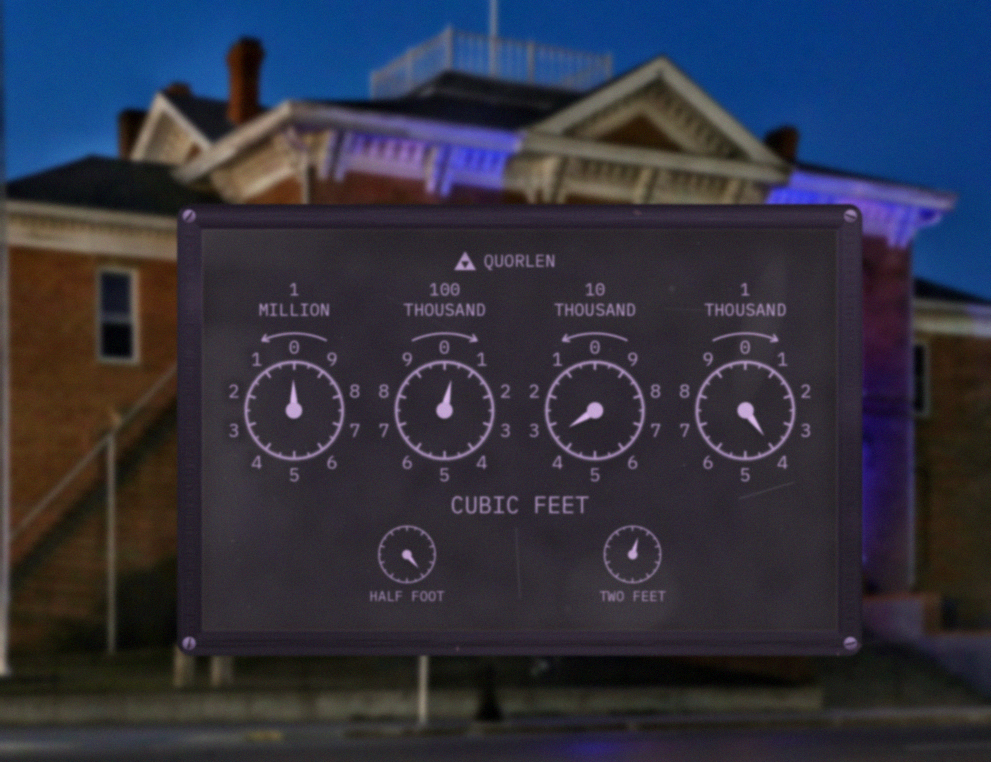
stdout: value=3400 unit=ft³
